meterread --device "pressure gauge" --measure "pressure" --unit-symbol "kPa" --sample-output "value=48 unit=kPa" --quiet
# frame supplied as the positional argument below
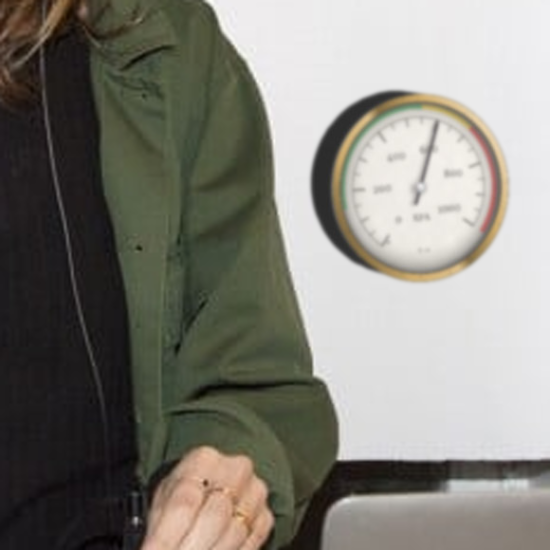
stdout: value=600 unit=kPa
